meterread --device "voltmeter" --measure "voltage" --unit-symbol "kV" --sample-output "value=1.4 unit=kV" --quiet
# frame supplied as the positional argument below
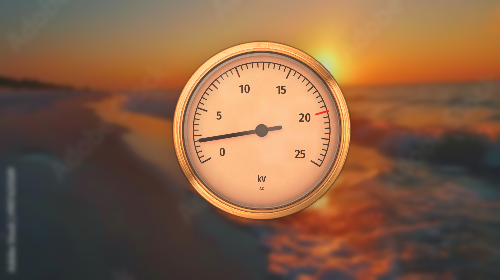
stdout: value=2 unit=kV
